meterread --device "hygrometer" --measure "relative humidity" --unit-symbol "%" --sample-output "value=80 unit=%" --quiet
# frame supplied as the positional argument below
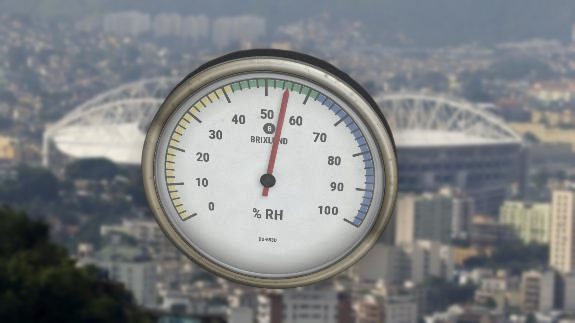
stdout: value=55 unit=%
